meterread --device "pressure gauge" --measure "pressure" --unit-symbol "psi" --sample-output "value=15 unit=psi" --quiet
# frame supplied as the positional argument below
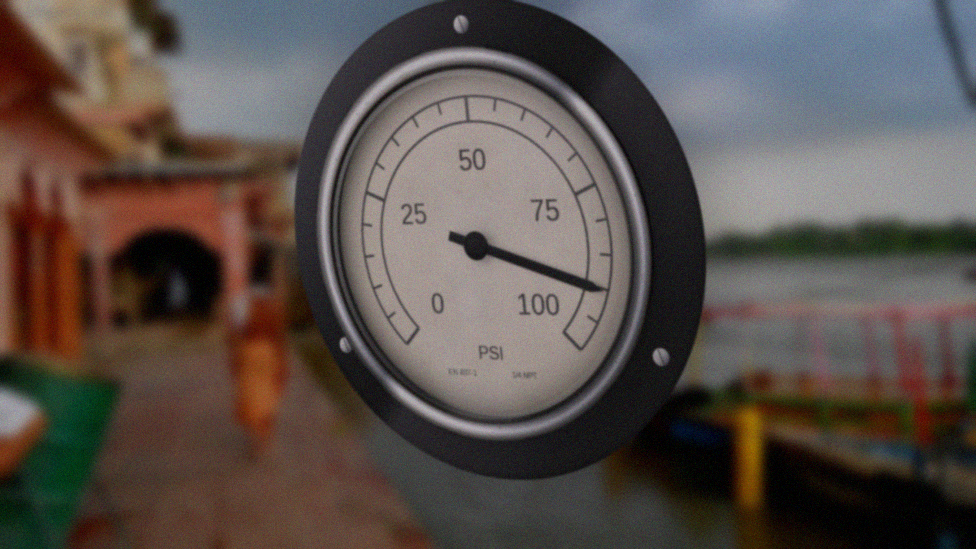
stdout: value=90 unit=psi
